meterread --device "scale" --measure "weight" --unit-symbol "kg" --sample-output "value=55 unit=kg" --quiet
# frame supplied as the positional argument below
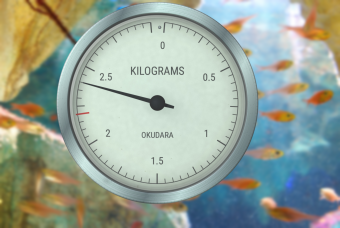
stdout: value=2.4 unit=kg
